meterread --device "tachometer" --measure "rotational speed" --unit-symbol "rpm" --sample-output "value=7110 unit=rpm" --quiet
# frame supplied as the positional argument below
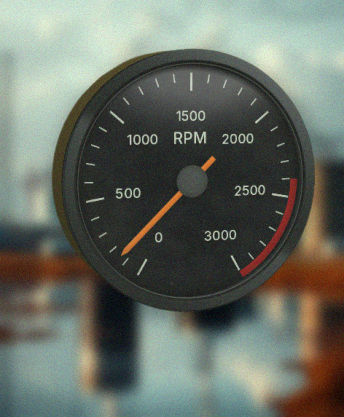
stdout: value=150 unit=rpm
